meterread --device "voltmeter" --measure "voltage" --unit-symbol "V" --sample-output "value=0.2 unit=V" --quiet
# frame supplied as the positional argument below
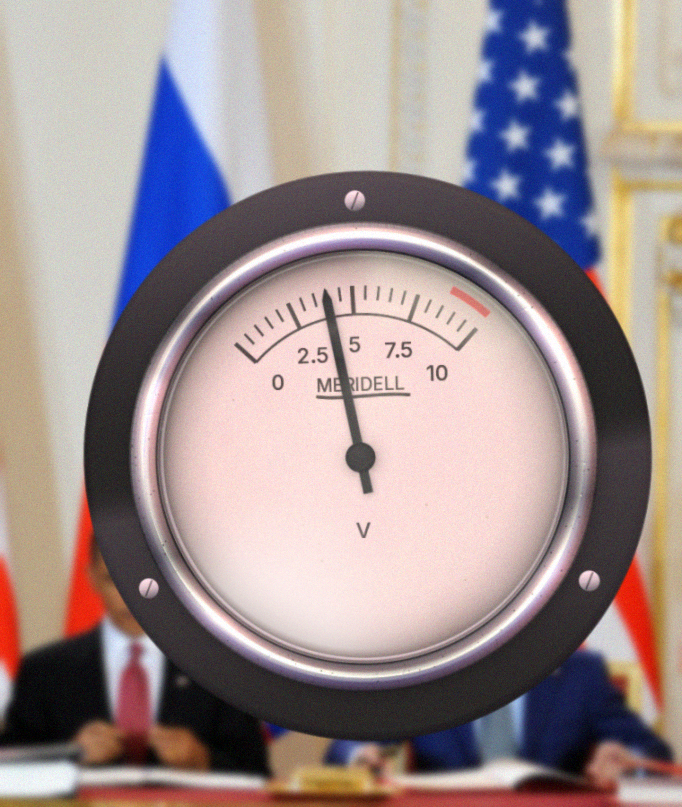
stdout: value=4 unit=V
